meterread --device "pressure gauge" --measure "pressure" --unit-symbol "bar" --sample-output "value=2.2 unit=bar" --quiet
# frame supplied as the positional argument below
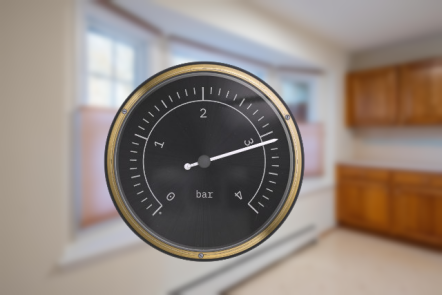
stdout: value=3.1 unit=bar
